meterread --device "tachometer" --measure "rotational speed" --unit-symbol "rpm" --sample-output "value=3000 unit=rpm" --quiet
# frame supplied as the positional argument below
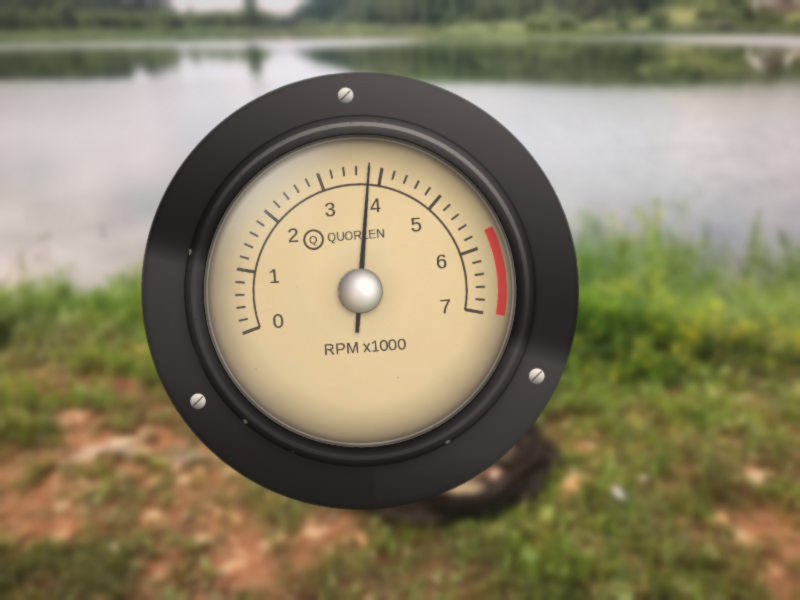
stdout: value=3800 unit=rpm
